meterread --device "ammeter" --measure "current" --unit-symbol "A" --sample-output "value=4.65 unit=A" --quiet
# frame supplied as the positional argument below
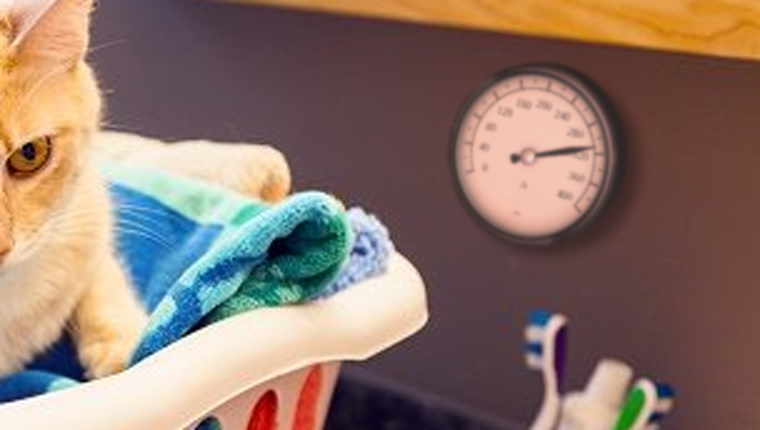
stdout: value=310 unit=A
